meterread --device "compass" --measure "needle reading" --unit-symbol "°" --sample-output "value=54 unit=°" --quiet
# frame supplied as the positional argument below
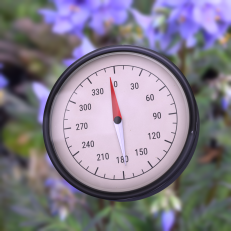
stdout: value=355 unit=°
